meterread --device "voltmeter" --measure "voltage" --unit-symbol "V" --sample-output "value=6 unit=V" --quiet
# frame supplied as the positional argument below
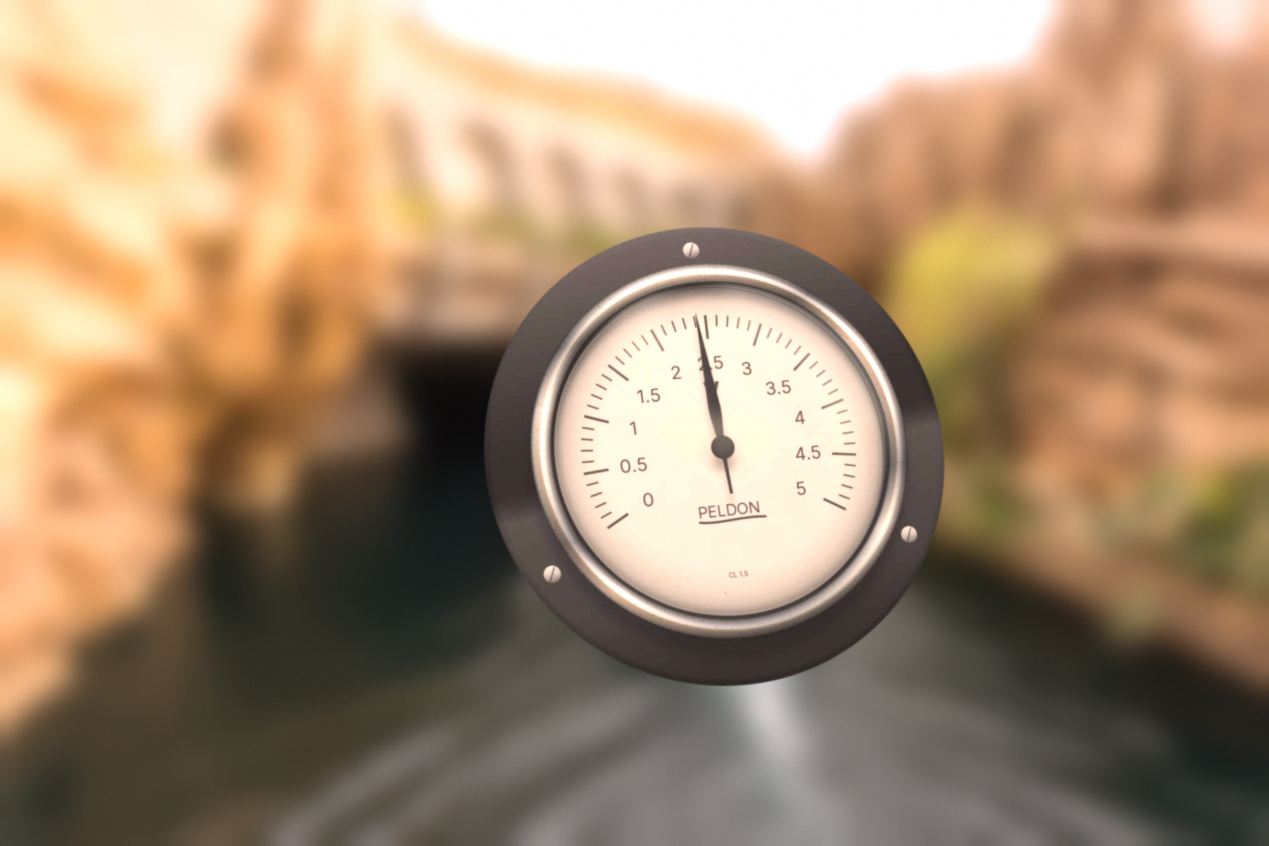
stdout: value=2.4 unit=V
